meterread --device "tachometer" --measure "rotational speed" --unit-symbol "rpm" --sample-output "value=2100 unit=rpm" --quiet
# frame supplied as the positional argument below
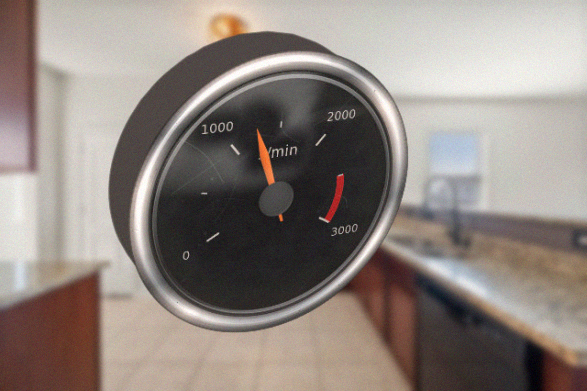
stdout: value=1250 unit=rpm
